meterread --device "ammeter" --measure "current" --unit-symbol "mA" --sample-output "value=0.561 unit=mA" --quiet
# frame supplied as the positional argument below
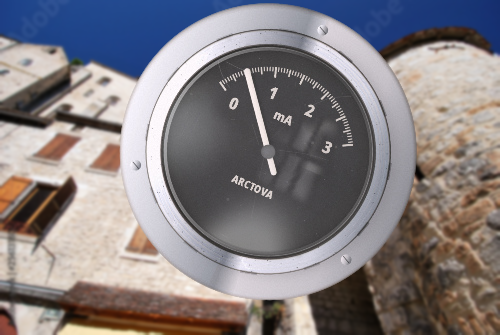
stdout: value=0.5 unit=mA
